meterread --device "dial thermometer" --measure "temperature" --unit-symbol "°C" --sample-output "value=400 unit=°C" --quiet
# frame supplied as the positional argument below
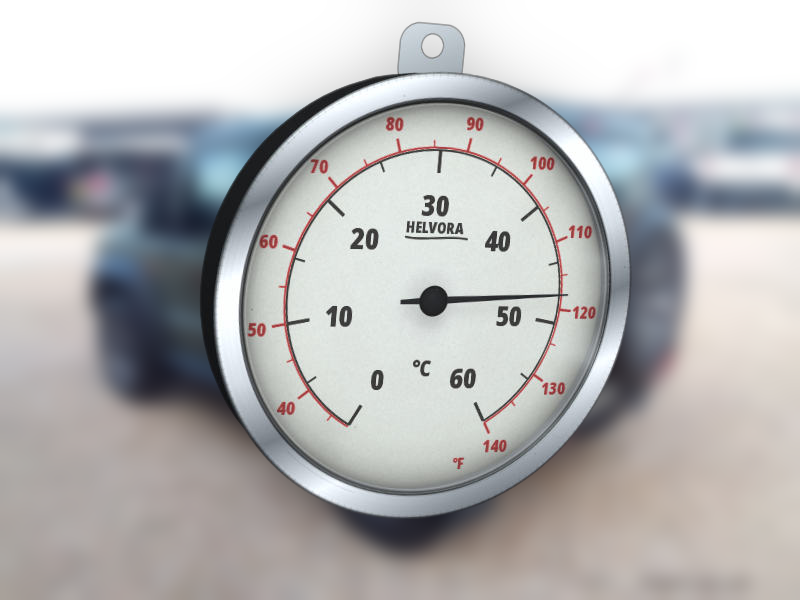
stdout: value=47.5 unit=°C
